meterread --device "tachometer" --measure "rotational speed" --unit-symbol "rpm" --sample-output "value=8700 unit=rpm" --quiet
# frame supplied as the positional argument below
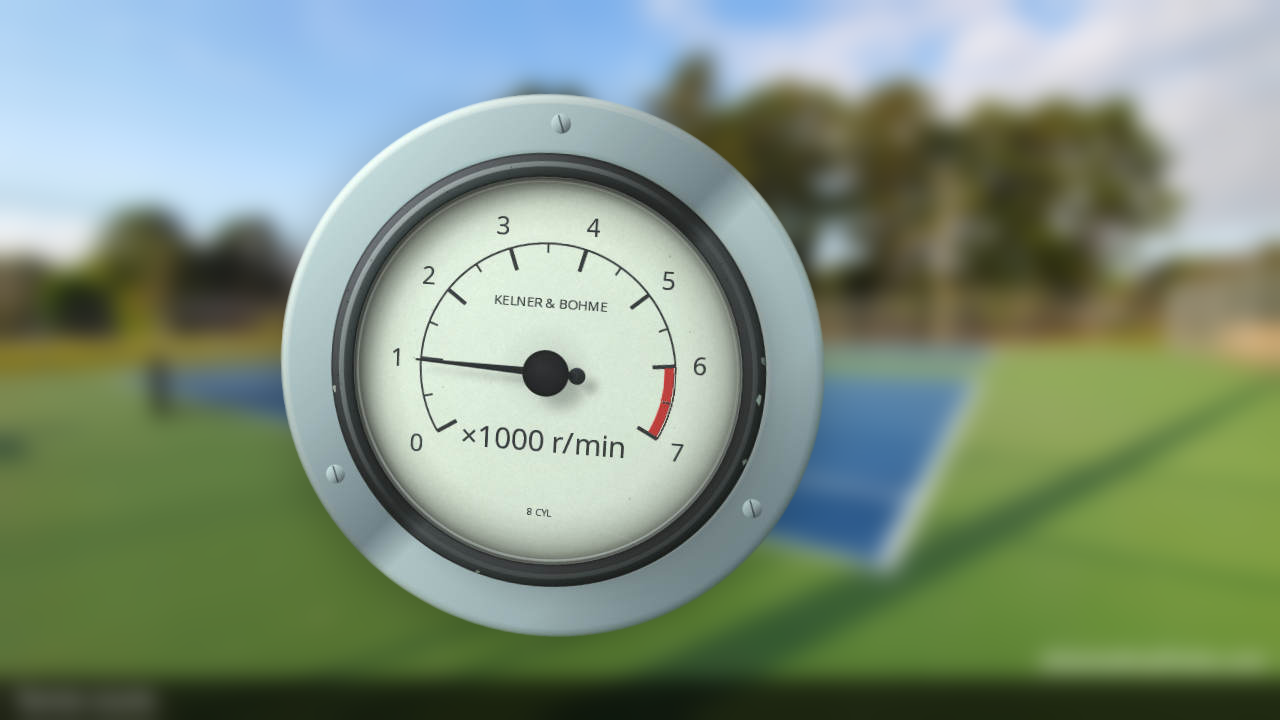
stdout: value=1000 unit=rpm
